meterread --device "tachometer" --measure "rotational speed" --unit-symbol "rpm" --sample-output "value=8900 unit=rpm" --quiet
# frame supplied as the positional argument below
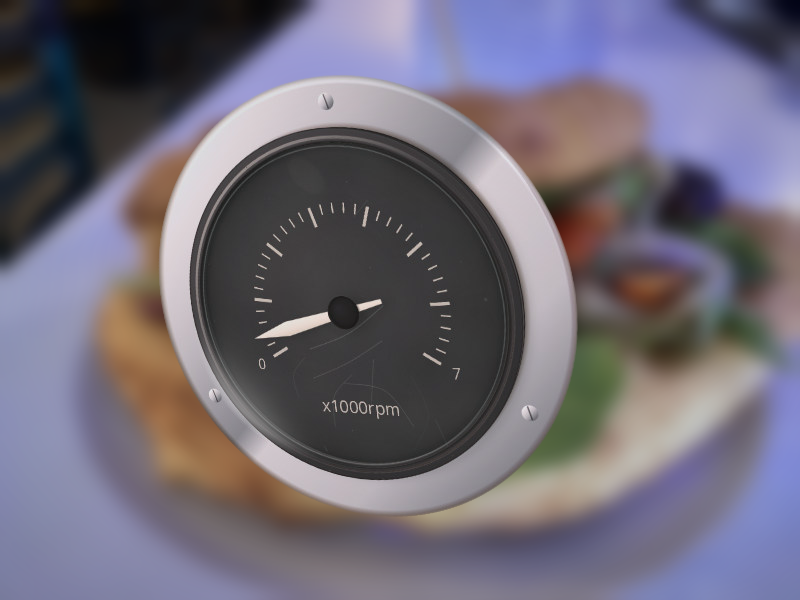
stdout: value=400 unit=rpm
